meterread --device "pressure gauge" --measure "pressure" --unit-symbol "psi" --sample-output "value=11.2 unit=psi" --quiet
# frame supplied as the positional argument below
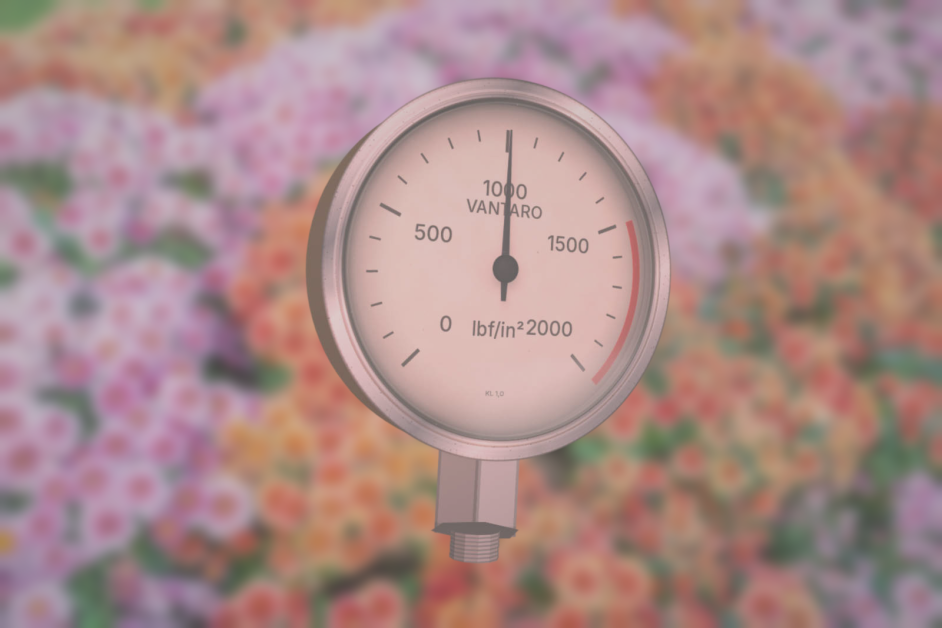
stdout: value=1000 unit=psi
